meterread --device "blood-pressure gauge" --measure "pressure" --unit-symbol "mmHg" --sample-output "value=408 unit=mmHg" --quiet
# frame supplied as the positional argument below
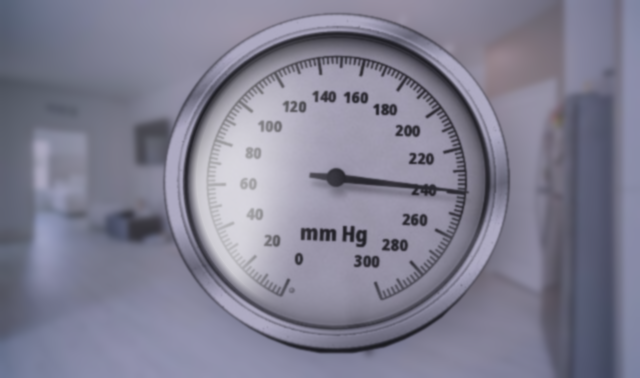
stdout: value=240 unit=mmHg
